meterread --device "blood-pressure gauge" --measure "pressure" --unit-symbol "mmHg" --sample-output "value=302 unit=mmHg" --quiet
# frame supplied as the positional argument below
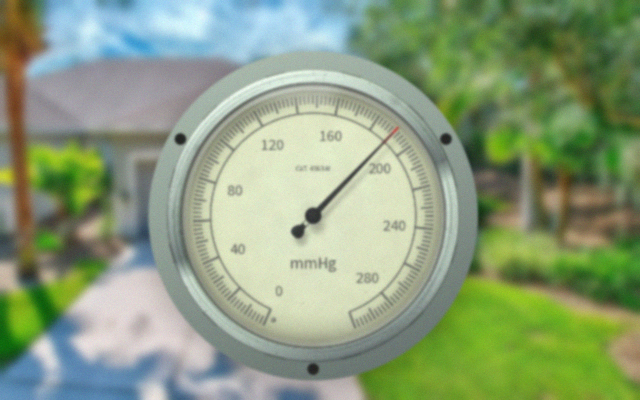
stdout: value=190 unit=mmHg
